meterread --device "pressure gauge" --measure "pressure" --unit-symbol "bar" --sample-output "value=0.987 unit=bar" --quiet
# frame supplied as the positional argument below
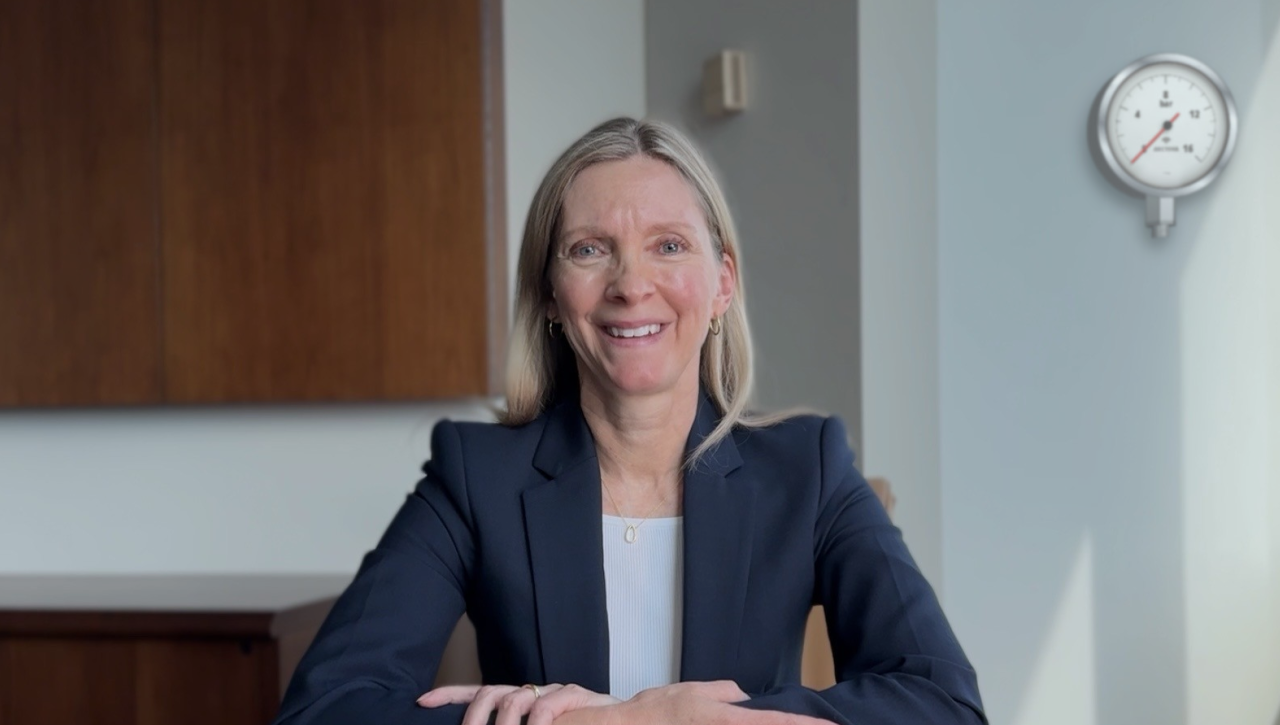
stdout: value=0 unit=bar
